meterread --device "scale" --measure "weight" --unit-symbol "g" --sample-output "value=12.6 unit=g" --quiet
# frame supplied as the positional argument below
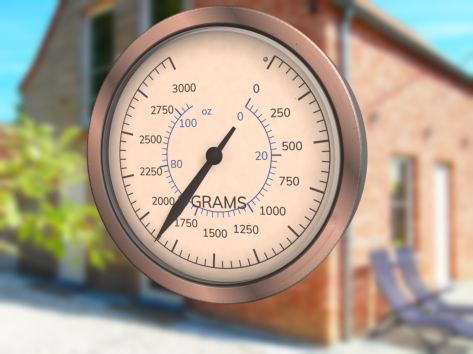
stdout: value=1850 unit=g
